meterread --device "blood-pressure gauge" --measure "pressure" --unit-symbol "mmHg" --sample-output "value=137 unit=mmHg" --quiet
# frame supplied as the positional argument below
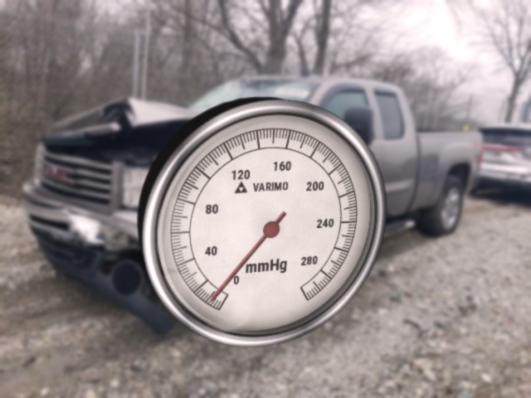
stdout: value=10 unit=mmHg
